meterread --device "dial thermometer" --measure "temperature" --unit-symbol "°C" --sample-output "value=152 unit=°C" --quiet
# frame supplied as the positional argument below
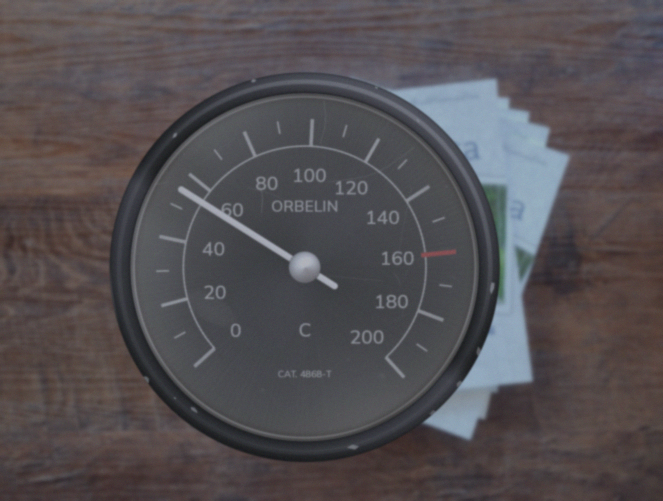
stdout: value=55 unit=°C
